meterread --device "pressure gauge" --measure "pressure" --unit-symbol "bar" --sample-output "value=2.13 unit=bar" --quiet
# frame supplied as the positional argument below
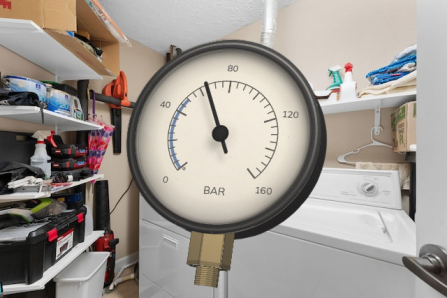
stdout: value=65 unit=bar
